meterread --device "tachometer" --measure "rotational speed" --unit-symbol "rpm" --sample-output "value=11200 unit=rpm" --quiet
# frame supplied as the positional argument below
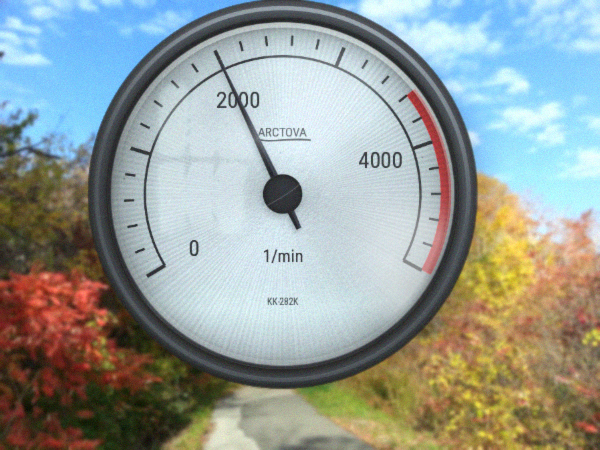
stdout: value=2000 unit=rpm
